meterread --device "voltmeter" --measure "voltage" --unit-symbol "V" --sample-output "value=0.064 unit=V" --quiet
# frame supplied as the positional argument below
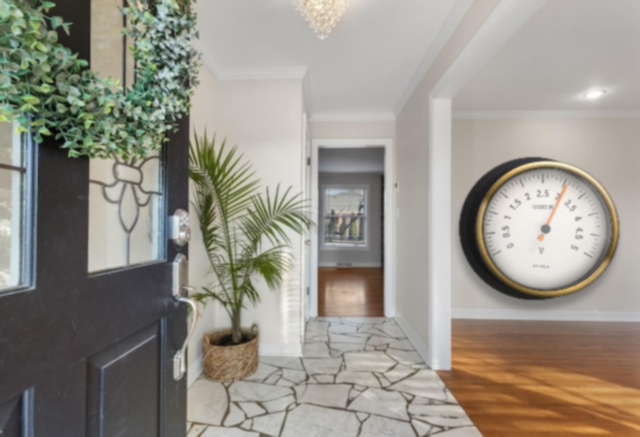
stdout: value=3 unit=V
